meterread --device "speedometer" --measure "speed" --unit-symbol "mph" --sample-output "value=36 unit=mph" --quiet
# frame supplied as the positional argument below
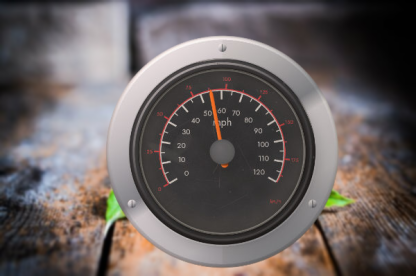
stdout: value=55 unit=mph
